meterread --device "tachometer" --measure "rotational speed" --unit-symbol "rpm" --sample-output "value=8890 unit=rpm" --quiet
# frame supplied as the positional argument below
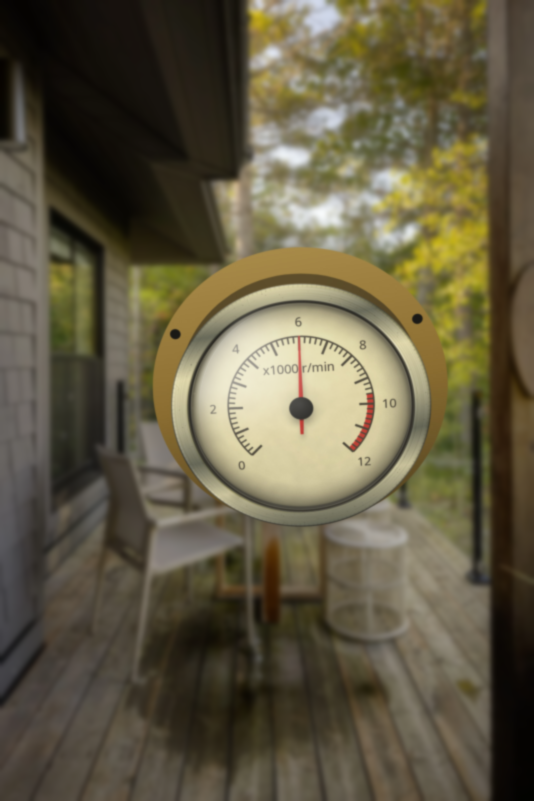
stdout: value=6000 unit=rpm
